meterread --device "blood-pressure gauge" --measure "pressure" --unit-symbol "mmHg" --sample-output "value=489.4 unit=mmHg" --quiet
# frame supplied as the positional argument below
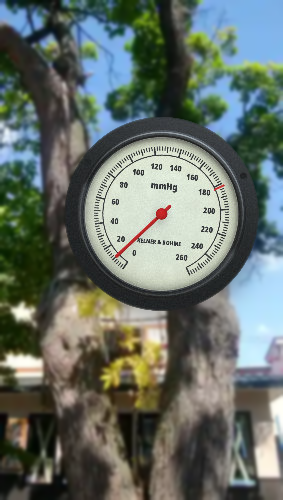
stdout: value=10 unit=mmHg
